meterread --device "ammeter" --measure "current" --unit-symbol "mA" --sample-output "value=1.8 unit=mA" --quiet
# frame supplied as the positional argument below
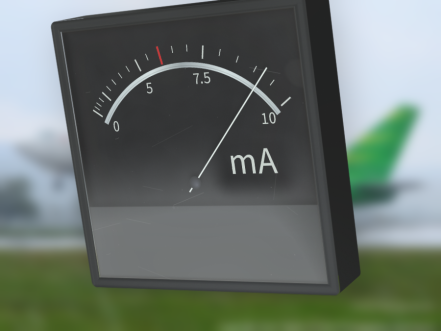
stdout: value=9.25 unit=mA
